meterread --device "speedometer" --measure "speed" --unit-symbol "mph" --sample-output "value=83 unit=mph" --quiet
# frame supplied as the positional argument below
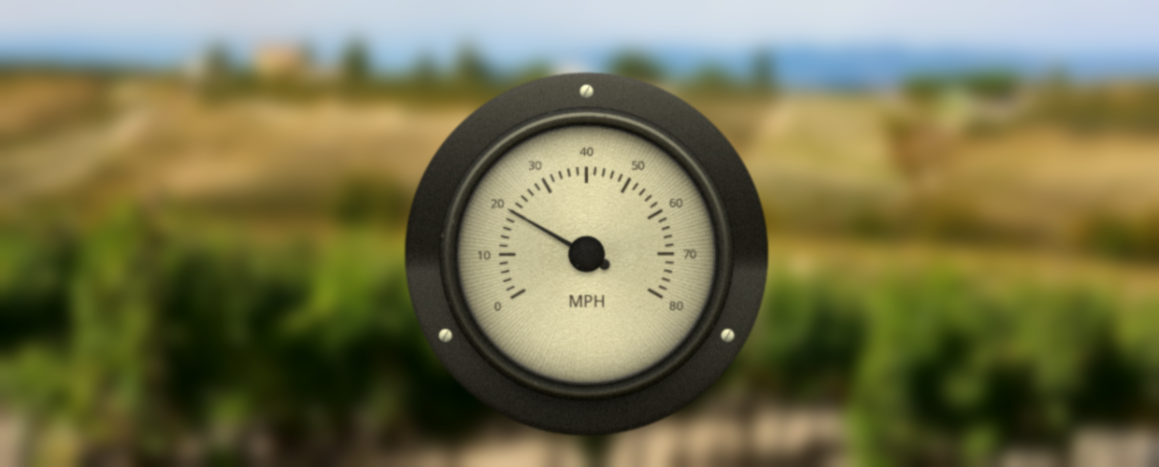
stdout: value=20 unit=mph
